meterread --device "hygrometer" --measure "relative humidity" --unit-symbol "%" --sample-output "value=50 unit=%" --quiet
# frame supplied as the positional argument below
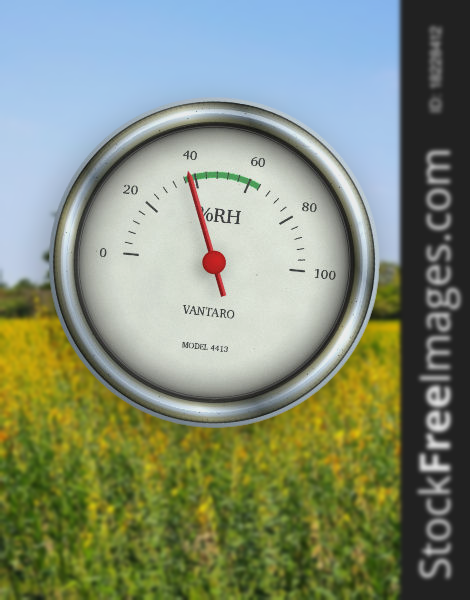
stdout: value=38 unit=%
